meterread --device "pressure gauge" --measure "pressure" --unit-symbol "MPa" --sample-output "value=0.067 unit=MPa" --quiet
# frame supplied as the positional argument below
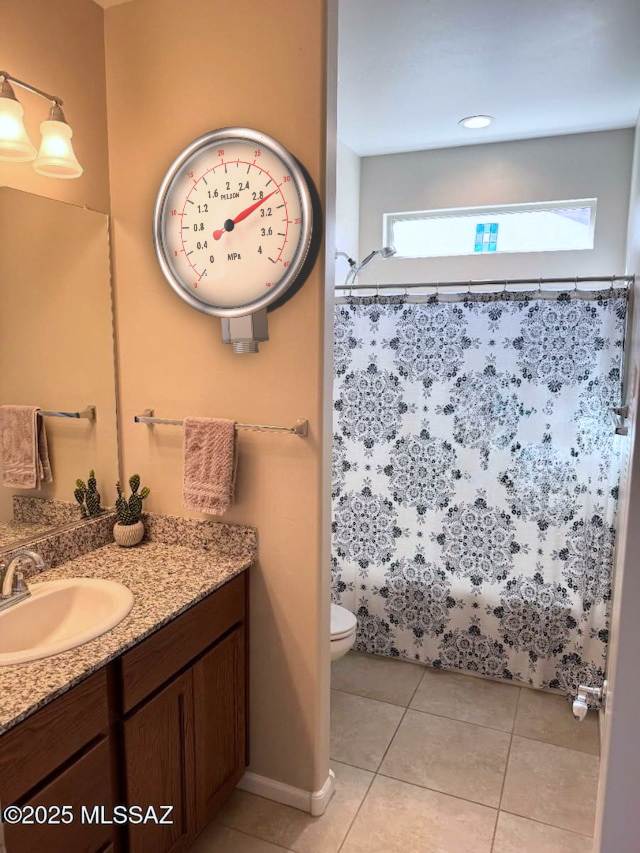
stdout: value=3 unit=MPa
